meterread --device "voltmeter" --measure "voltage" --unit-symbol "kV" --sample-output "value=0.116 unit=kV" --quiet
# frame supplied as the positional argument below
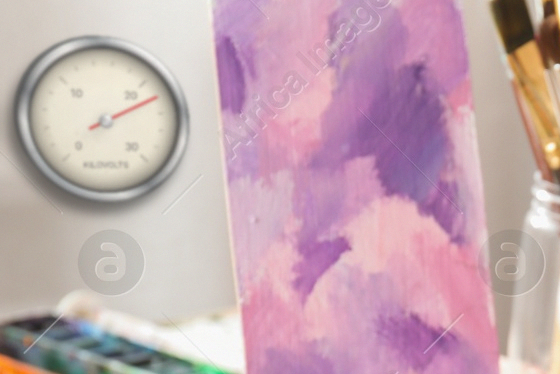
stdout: value=22 unit=kV
